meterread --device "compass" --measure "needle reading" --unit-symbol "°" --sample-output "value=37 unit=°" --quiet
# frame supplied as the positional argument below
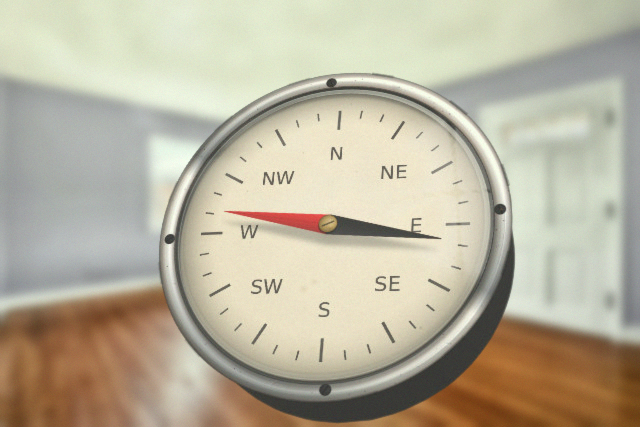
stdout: value=280 unit=°
